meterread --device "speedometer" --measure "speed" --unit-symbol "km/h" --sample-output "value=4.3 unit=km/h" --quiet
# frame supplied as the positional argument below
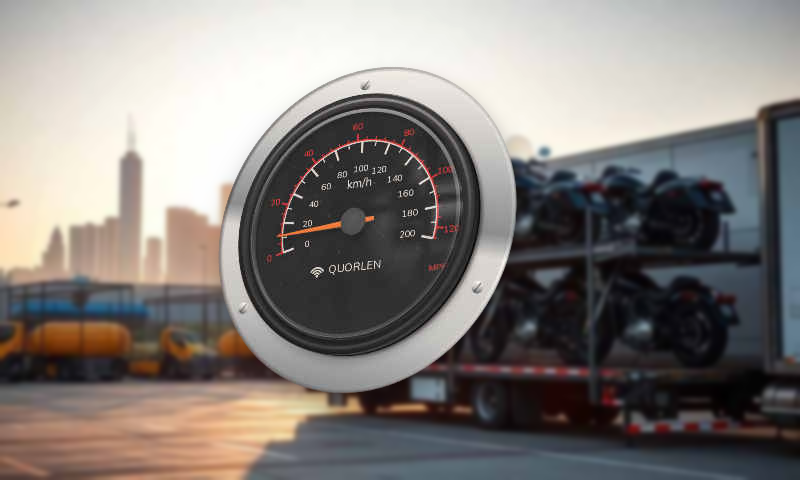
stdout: value=10 unit=km/h
